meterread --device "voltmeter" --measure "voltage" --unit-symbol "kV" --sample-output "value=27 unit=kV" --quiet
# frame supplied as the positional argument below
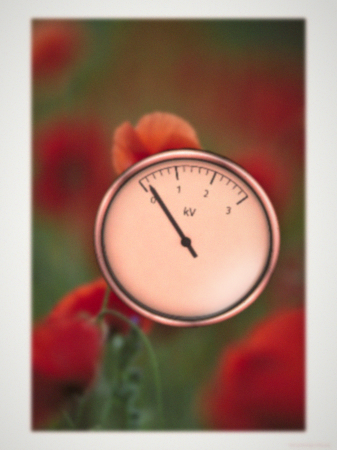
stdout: value=0.2 unit=kV
